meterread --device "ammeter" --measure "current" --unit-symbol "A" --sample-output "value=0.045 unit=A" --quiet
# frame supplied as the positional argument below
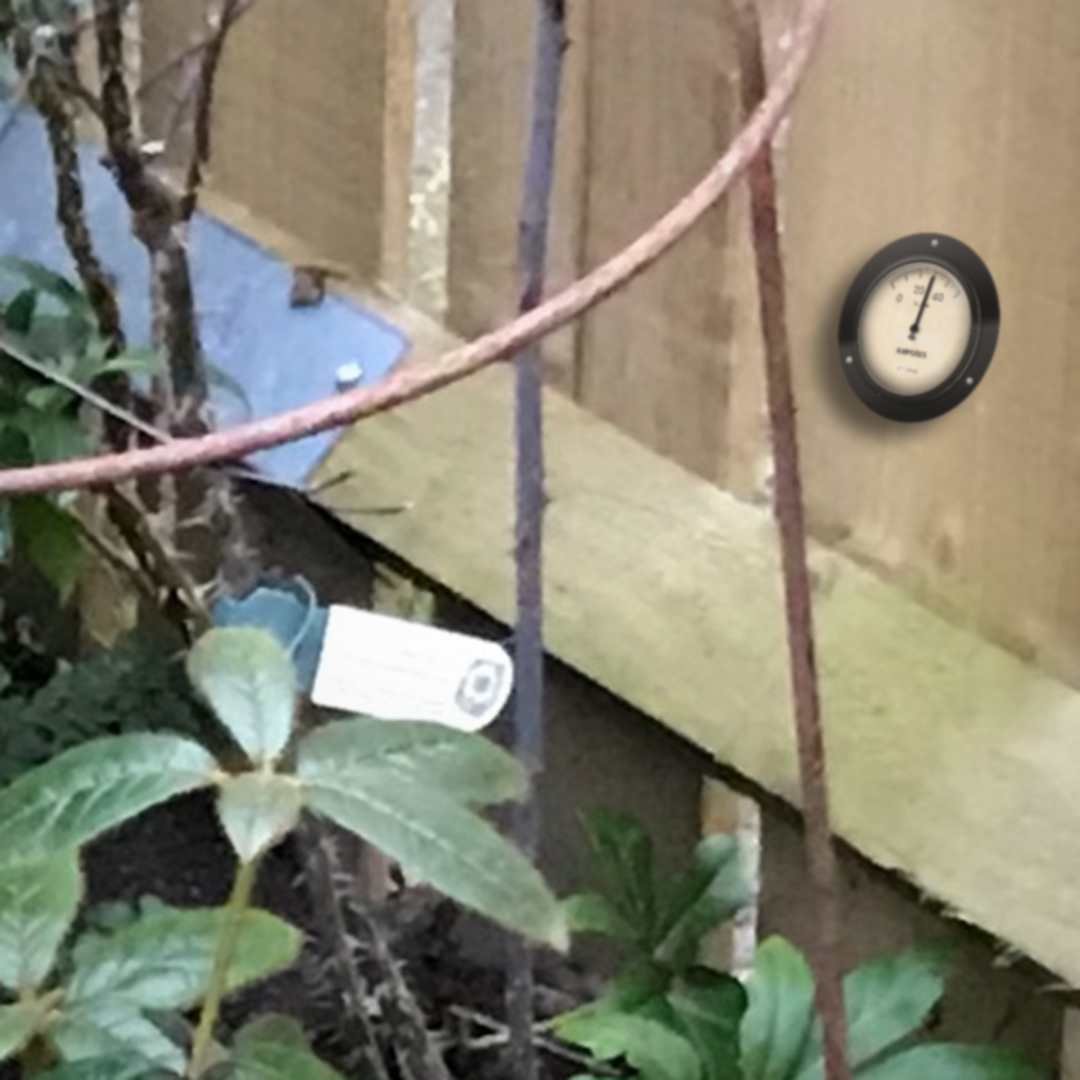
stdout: value=30 unit=A
